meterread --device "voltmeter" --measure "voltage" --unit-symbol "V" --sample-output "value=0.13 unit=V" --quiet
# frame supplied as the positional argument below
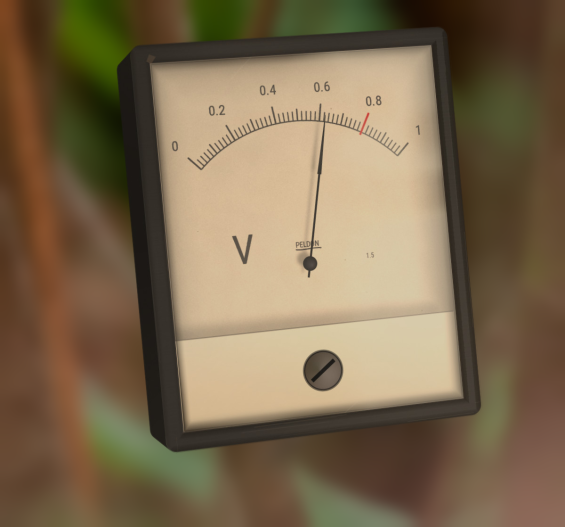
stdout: value=0.62 unit=V
